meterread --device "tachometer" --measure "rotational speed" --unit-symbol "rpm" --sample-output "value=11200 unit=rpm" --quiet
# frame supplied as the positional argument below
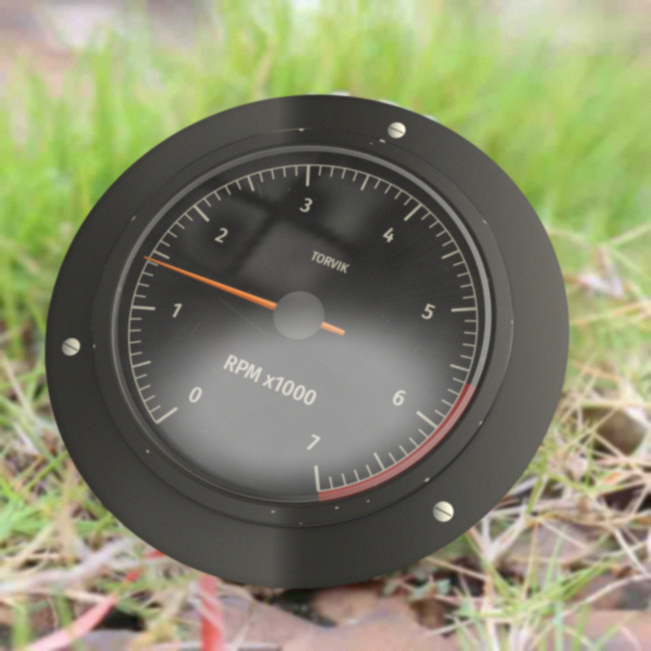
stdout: value=1400 unit=rpm
